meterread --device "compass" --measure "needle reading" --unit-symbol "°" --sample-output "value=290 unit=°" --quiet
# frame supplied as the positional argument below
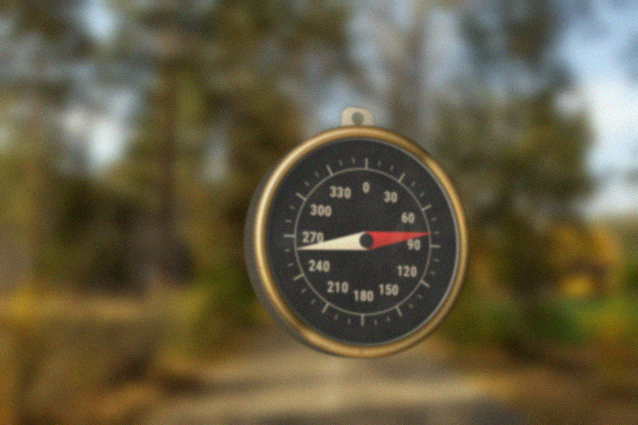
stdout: value=80 unit=°
